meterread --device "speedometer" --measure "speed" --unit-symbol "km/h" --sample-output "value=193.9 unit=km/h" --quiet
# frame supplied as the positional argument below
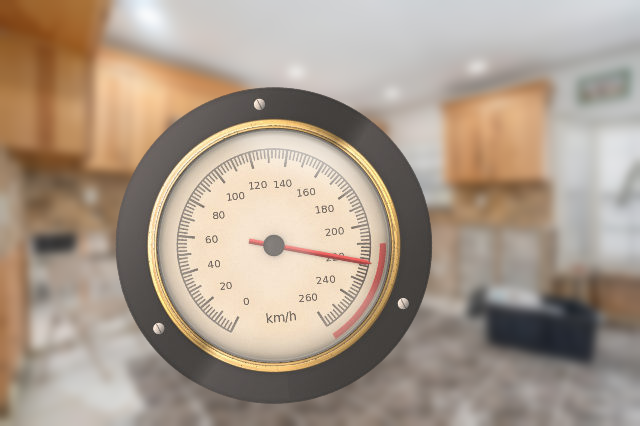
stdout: value=220 unit=km/h
